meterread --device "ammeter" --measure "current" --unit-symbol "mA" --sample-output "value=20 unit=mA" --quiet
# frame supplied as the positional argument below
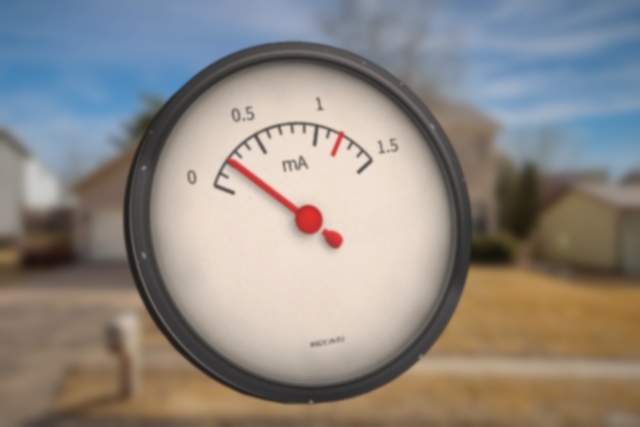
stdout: value=0.2 unit=mA
